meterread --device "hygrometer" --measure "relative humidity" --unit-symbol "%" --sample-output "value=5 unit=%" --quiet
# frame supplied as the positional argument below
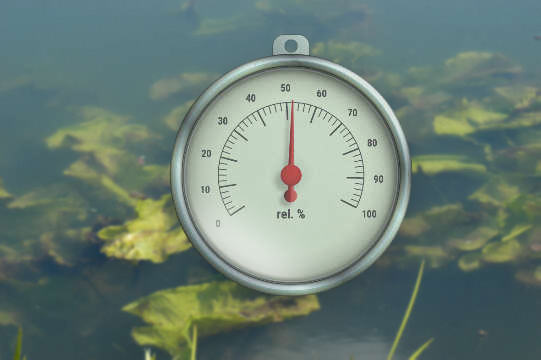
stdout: value=52 unit=%
